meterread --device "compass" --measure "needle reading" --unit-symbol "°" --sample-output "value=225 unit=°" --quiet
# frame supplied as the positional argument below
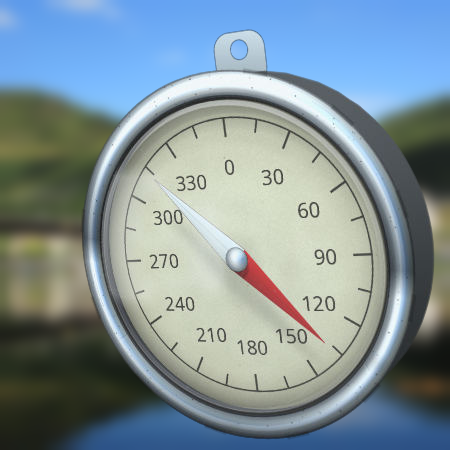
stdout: value=135 unit=°
